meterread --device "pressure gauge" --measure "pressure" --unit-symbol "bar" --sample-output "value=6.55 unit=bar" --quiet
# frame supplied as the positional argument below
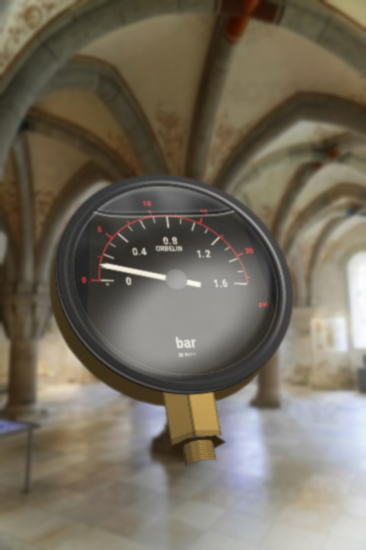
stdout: value=0.1 unit=bar
